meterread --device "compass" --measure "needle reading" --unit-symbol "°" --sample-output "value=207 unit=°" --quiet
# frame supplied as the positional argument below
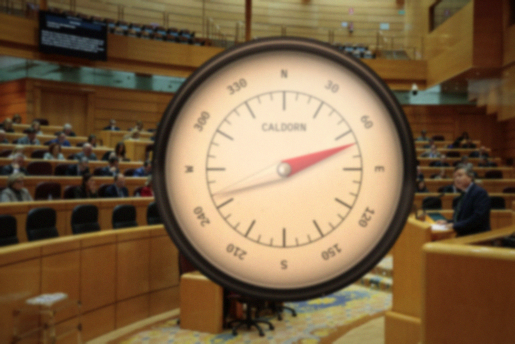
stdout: value=70 unit=°
